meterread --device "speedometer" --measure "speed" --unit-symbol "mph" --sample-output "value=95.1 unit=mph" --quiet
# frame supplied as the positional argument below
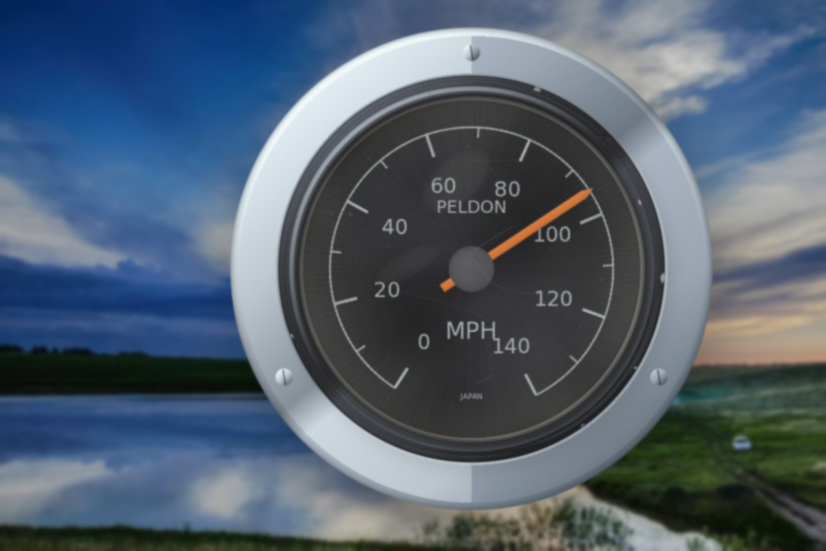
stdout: value=95 unit=mph
